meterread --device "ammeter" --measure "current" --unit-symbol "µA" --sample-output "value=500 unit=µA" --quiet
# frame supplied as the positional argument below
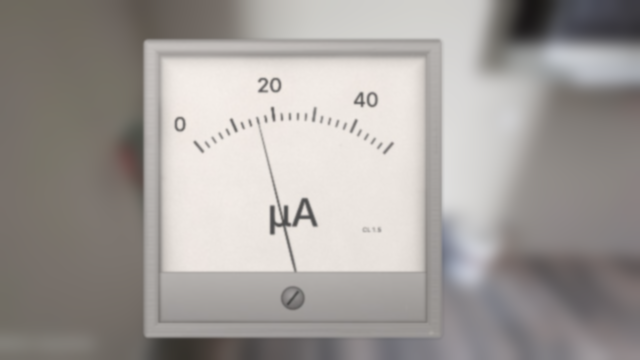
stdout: value=16 unit=µA
